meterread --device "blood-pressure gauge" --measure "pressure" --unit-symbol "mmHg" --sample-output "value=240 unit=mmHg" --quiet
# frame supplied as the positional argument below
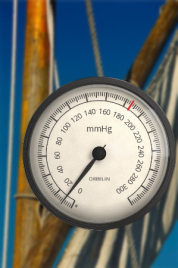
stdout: value=10 unit=mmHg
